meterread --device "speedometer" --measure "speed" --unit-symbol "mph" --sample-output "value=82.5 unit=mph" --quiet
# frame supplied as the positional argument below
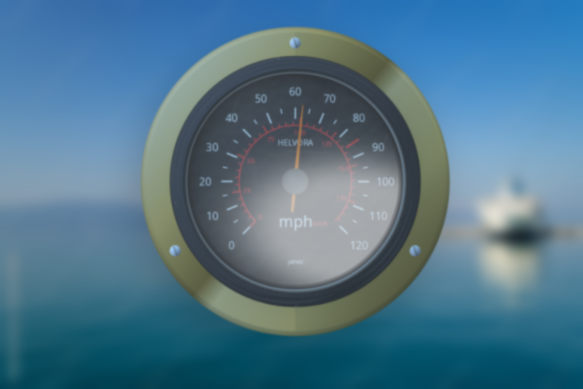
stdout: value=62.5 unit=mph
